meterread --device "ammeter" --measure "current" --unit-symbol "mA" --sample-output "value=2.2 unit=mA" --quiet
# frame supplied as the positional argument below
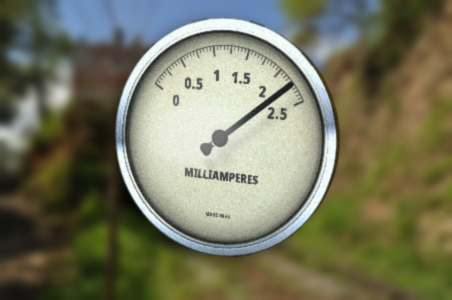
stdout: value=2.25 unit=mA
